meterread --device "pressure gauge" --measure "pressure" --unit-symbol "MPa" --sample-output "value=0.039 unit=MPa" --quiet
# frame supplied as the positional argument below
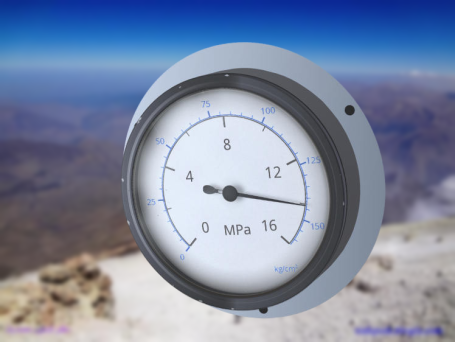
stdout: value=14 unit=MPa
